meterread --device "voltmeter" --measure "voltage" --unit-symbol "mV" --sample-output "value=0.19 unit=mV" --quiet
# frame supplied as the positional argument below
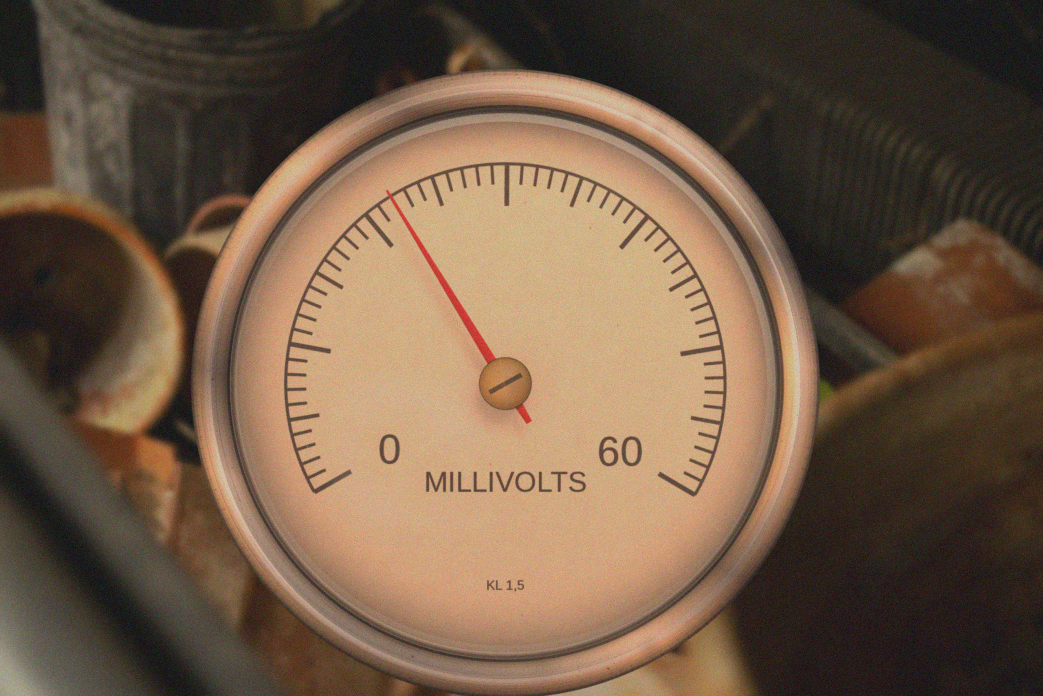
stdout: value=22 unit=mV
